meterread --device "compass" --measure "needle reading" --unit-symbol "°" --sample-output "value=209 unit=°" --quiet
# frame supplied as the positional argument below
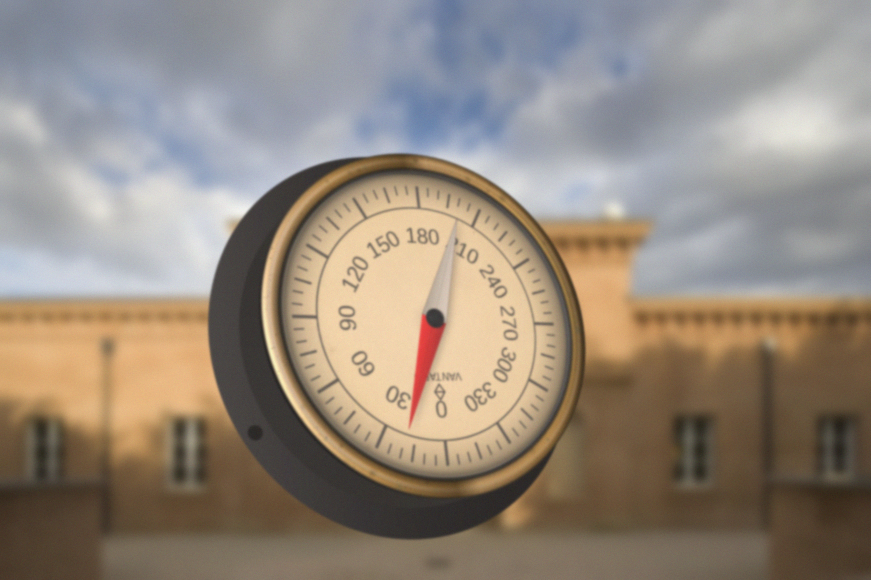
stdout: value=20 unit=°
